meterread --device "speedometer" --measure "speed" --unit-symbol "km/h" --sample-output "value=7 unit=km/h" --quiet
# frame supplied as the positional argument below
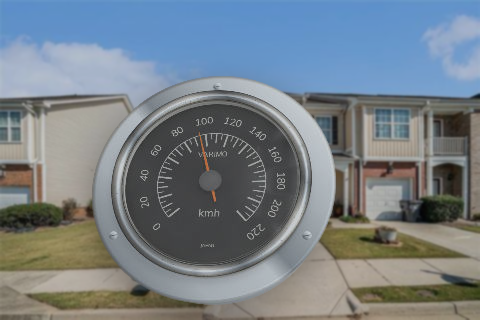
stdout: value=95 unit=km/h
